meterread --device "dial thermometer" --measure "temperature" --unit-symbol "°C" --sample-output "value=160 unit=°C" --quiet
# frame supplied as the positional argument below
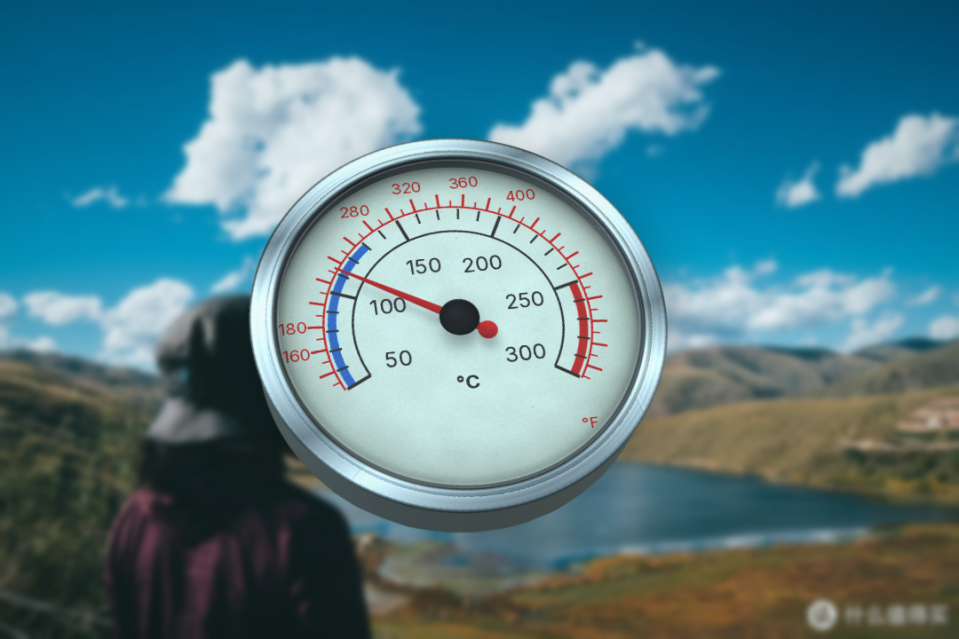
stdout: value=110 unit=°C
